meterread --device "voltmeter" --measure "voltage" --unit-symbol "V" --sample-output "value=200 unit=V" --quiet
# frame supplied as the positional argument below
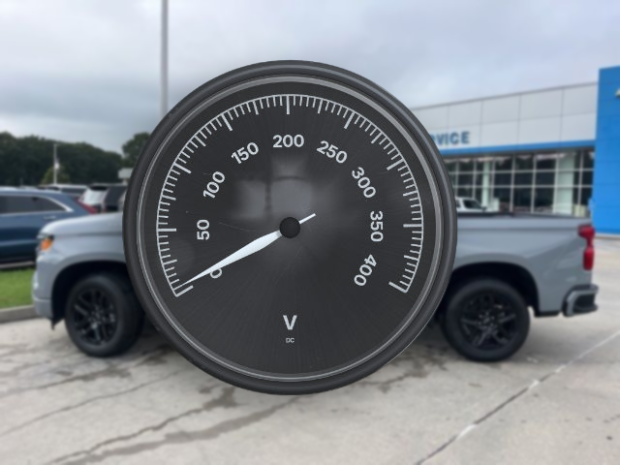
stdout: value=5 unit=V
